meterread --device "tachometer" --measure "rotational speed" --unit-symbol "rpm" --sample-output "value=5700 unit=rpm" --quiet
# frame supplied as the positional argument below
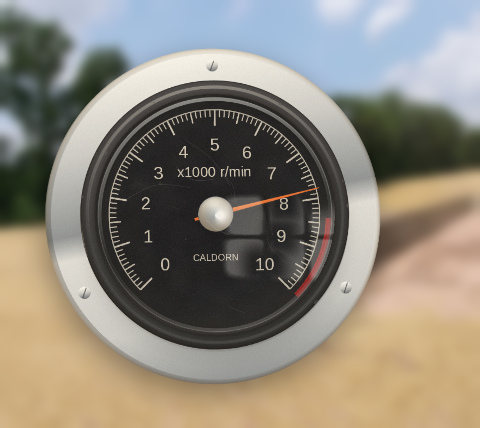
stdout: value=7800 unit=rpm
